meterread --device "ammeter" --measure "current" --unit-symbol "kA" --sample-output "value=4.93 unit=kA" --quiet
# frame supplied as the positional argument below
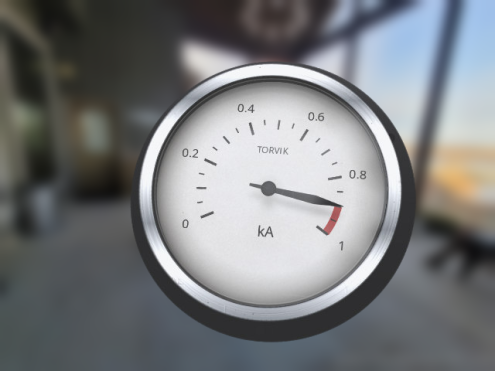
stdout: value=0.9 unit=kA
